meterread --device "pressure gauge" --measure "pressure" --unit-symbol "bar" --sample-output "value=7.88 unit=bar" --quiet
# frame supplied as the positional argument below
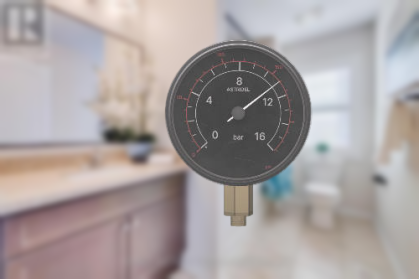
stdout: value=11 unit=bar
